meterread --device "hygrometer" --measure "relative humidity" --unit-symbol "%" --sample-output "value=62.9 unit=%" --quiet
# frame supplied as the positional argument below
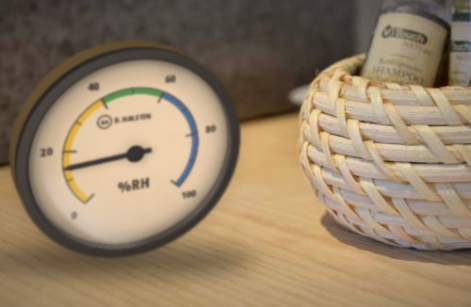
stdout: value=15 unit=%
